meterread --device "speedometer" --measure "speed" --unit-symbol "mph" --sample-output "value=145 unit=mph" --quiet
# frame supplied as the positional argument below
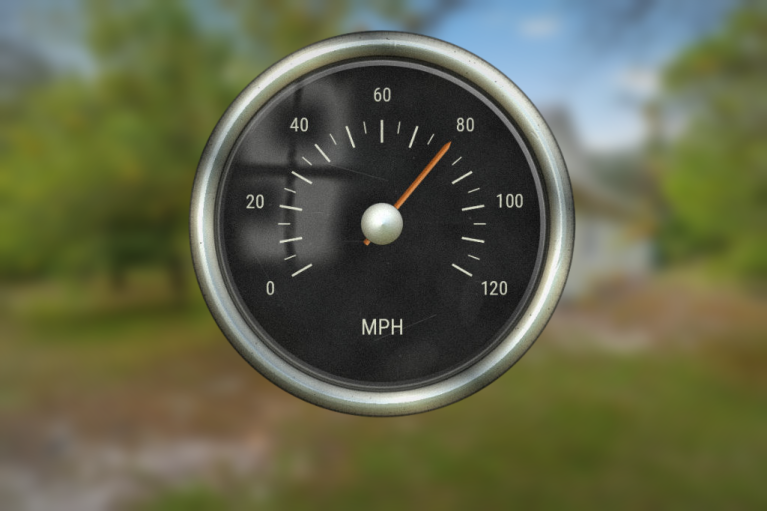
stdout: value=80 unit=mph
